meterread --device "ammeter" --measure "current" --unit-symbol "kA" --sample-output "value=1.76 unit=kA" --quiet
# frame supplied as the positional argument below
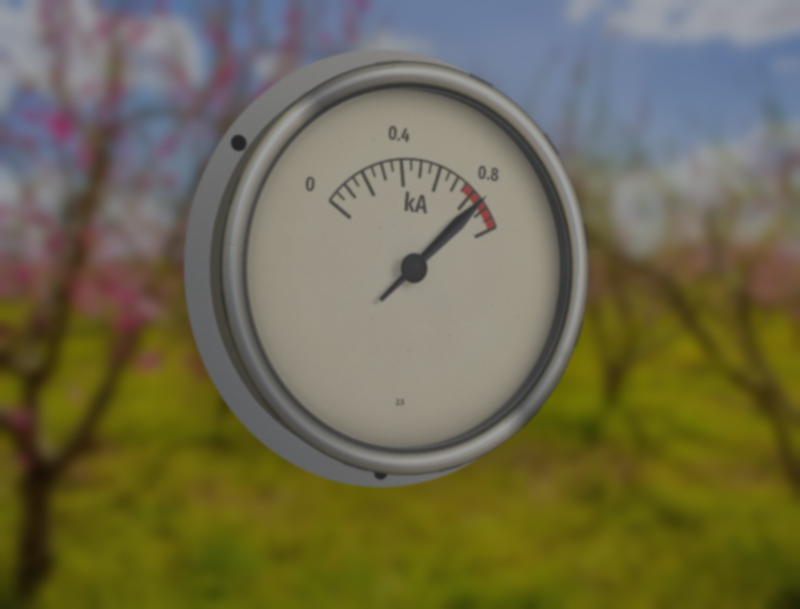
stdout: value=0.85 unit=kA
